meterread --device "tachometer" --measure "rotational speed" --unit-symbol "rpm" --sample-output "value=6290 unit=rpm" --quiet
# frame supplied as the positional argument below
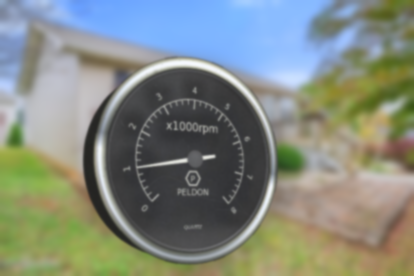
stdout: value=1000 unit=rpm
